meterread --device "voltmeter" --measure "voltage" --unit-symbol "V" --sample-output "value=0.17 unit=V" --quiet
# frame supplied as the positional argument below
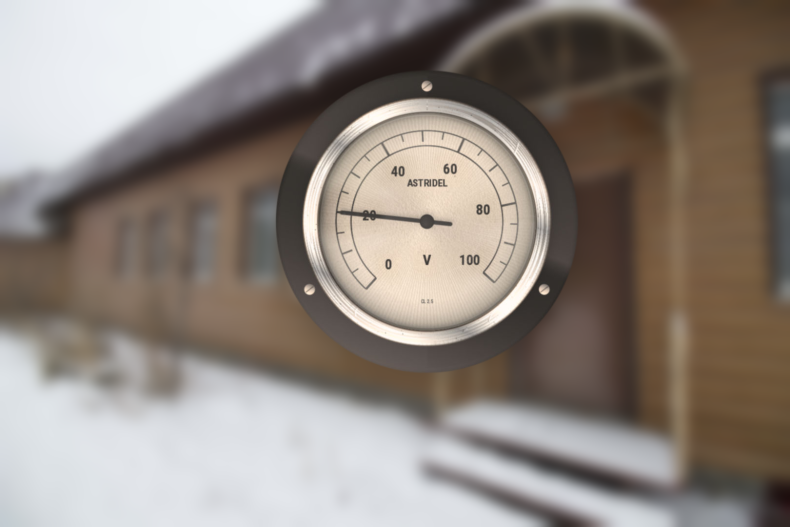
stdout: value=20 unit=V
